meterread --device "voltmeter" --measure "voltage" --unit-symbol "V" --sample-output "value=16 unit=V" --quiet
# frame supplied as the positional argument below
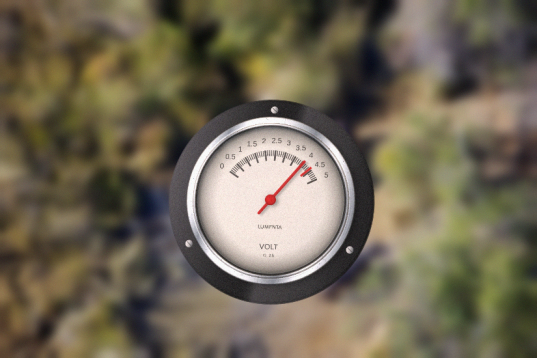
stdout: value=4 unit=V
